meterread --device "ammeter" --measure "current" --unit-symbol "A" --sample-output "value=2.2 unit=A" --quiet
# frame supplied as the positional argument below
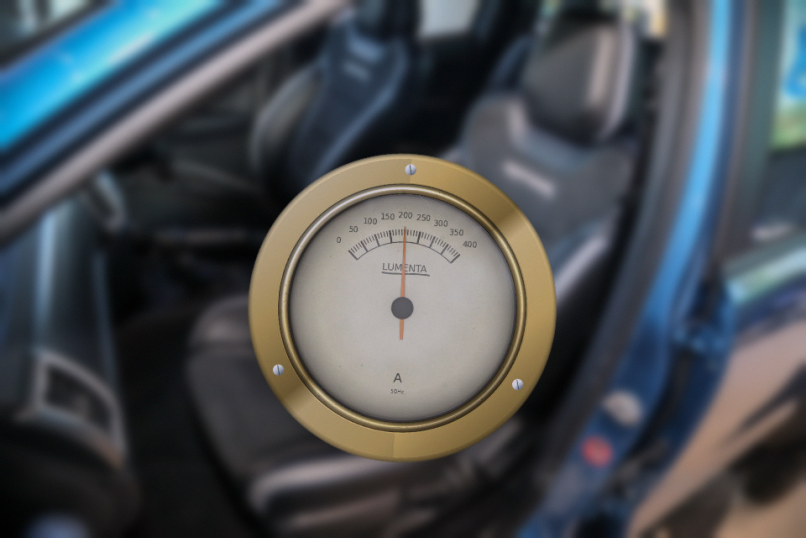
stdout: value=200 unit=A
